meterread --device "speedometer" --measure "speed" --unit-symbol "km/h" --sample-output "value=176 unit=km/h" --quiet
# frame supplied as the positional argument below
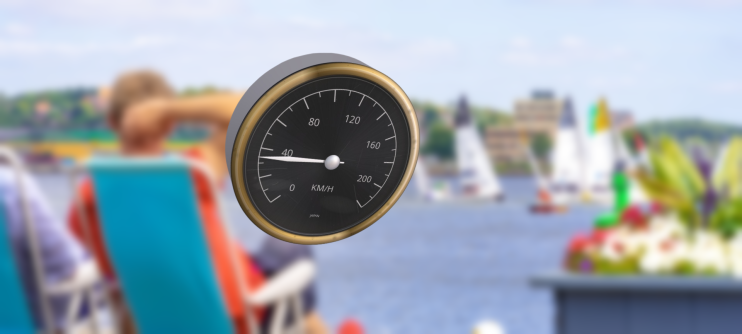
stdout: value=35 unit=km/h
